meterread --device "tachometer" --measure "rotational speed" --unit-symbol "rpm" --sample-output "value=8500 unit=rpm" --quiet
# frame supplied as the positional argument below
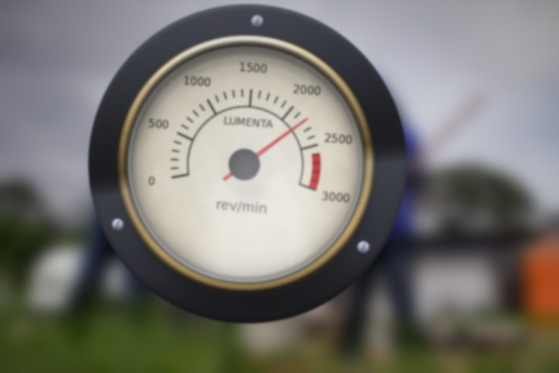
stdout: value=2200 unit=rpm
